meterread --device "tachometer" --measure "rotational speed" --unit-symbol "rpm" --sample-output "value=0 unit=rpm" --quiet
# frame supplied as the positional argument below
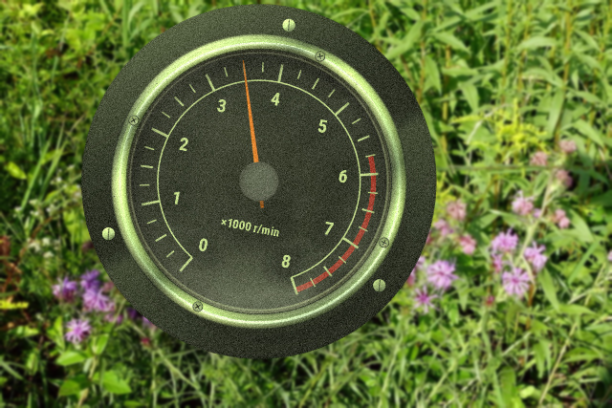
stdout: value=3500 unit=rpm
